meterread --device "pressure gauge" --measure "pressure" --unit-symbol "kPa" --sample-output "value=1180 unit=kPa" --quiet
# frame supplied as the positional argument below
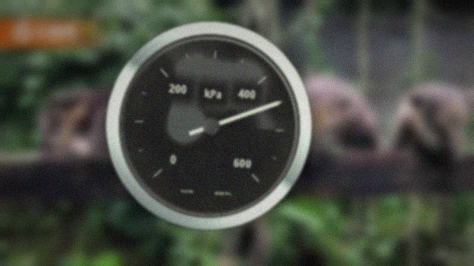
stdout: value=450 unit=kPa
